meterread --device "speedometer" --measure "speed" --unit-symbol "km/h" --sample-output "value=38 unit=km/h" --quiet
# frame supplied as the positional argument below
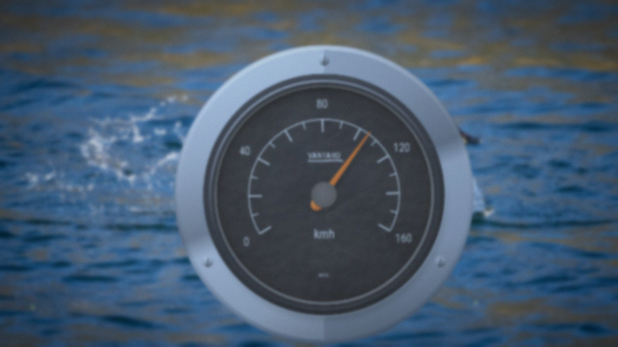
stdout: value=105 unit=km/h
